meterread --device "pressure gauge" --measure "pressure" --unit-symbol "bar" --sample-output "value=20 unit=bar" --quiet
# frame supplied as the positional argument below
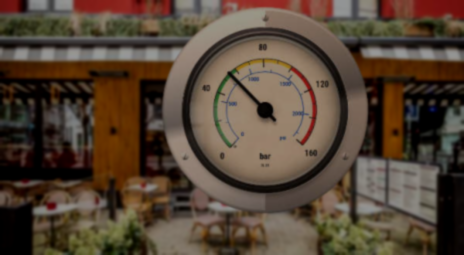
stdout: value=55 unit=bar
